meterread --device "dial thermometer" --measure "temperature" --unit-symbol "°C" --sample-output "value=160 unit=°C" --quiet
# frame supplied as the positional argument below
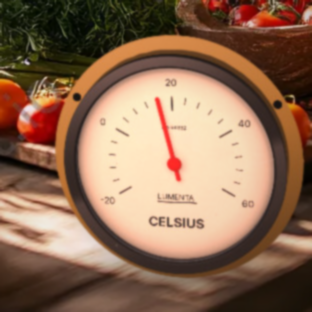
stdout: value=16 unit=°C
